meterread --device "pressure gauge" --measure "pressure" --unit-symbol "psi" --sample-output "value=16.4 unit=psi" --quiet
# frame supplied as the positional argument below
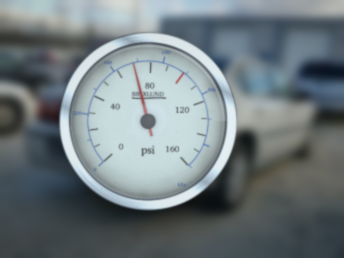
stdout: value=70 unit=psi
